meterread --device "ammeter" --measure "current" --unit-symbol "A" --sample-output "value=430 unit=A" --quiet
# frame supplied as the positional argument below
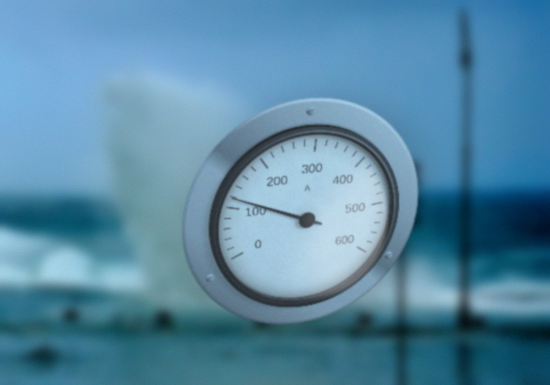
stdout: value=120 unit=A
